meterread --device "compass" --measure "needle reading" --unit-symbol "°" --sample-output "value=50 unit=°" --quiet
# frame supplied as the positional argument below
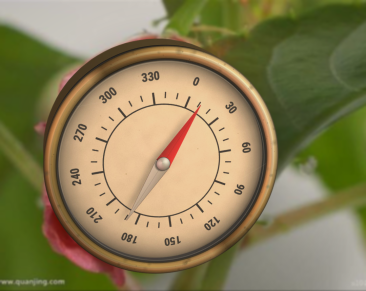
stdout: value=10 unit=°
